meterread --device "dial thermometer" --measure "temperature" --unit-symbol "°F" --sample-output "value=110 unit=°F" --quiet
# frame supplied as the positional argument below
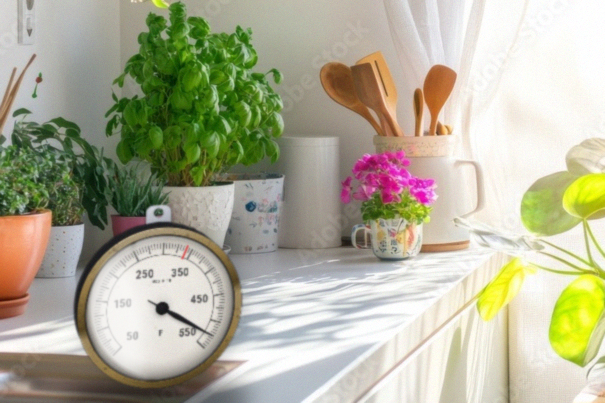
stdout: value=525 unit=°F
